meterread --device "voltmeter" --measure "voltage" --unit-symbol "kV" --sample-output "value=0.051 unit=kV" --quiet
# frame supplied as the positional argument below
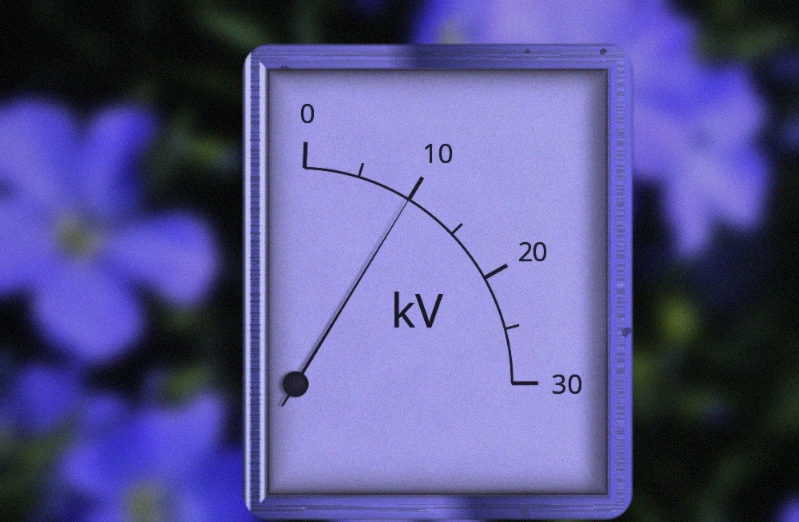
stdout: value=10 unit=kV
